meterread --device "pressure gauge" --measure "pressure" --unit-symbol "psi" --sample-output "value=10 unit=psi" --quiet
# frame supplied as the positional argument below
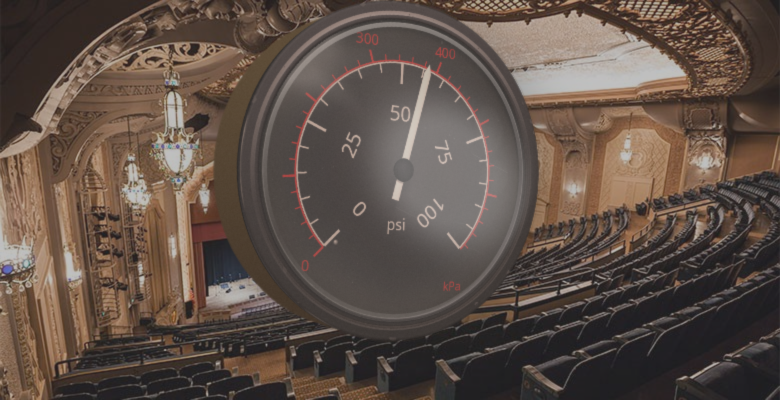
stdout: value=55 unit=psi
